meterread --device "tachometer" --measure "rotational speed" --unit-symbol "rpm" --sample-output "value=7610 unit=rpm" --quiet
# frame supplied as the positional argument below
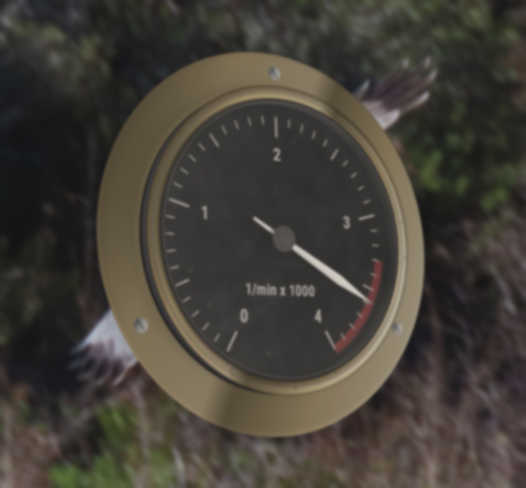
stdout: value=3600 unit=rpm
